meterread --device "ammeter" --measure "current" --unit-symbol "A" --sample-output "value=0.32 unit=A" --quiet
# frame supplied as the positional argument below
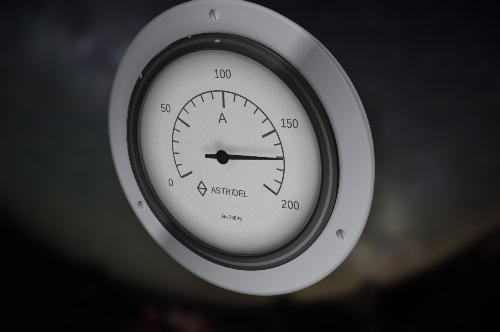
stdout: value=170 unit=A
